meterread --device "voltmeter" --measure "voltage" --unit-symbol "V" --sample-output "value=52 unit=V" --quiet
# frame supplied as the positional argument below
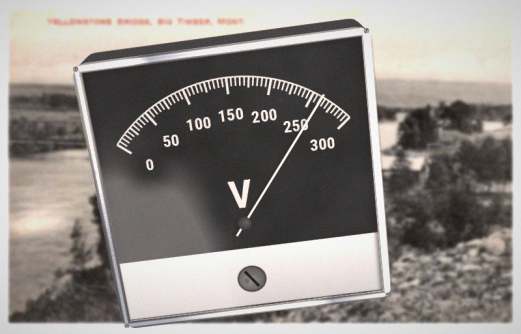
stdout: value=260 unit=V
